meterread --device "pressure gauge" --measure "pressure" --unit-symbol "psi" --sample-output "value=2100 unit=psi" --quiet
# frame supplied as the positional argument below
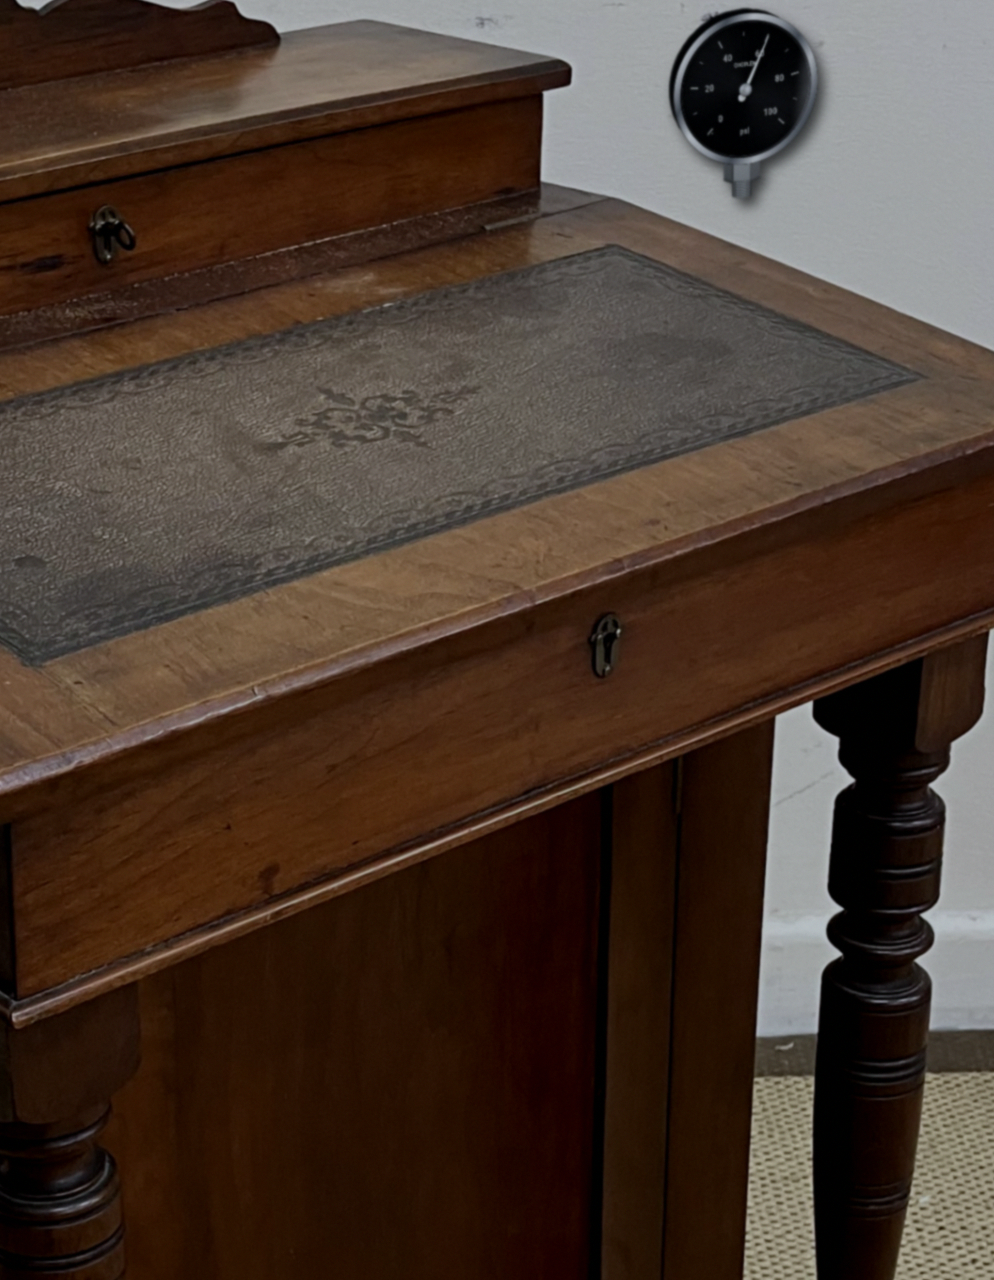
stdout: value=60 unit=psi
